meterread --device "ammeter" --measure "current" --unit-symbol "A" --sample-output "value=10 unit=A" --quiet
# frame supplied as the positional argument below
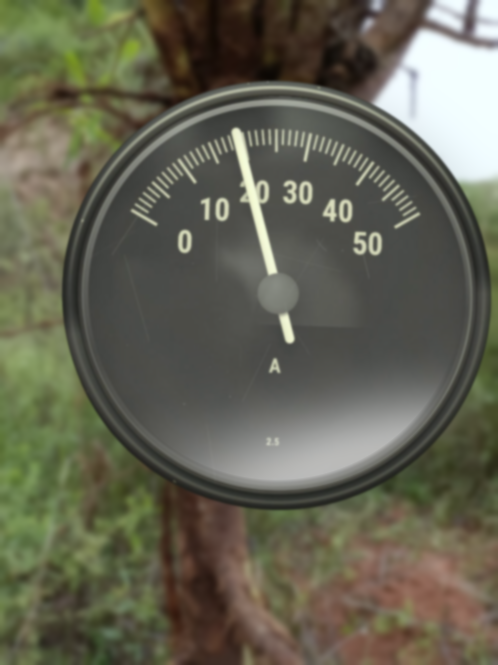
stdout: value=19 unit=A
